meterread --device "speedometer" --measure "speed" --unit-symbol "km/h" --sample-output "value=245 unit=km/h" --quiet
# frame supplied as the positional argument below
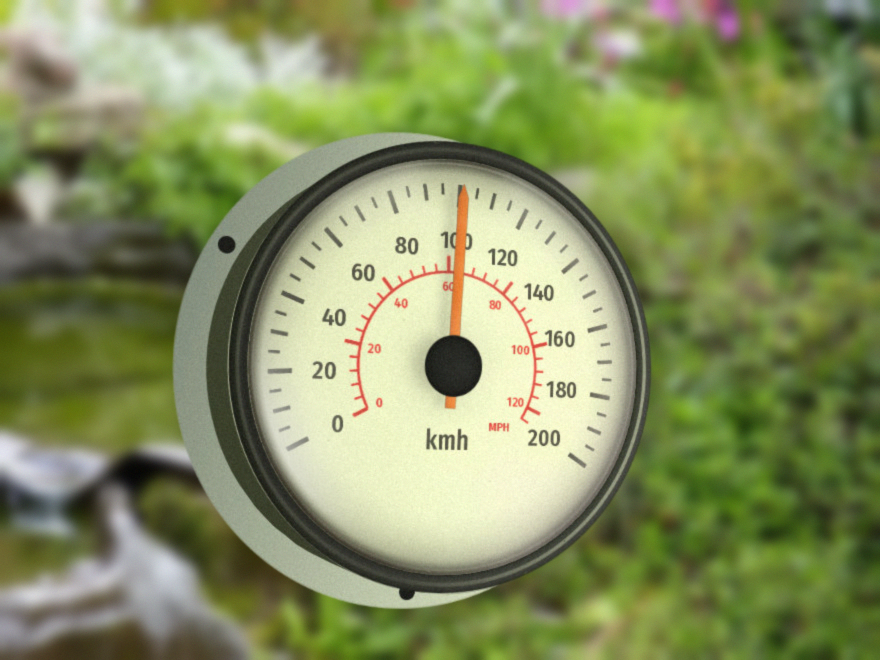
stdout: value=100 unit=km/h
